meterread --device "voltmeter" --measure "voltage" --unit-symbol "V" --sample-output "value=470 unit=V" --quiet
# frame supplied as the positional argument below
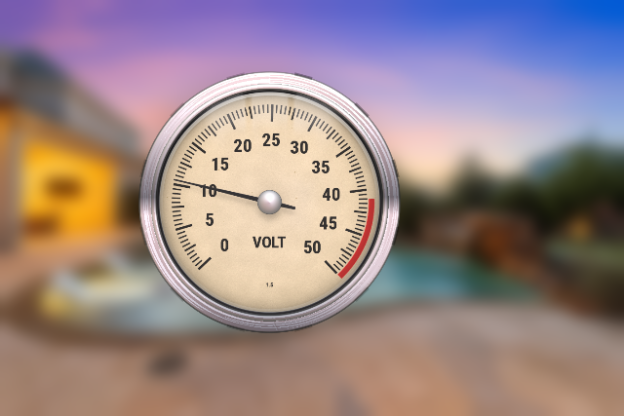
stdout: value=10.5 unit=V
